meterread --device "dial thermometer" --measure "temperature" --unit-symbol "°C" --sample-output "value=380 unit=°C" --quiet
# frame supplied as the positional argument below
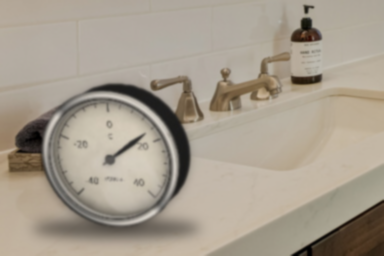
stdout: value=16 unit=°C
